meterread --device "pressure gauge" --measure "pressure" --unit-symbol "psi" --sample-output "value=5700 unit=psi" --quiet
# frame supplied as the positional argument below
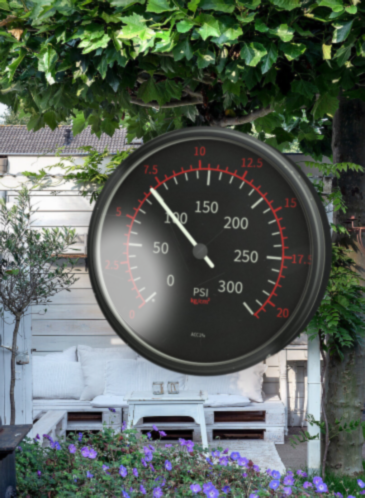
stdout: value=100 unit=psi
